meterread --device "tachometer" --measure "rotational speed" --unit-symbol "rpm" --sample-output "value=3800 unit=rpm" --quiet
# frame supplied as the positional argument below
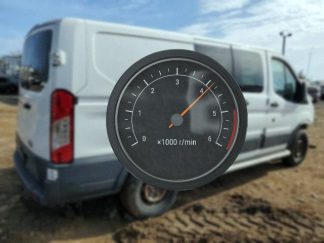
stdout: value=4125 unit=rpm
